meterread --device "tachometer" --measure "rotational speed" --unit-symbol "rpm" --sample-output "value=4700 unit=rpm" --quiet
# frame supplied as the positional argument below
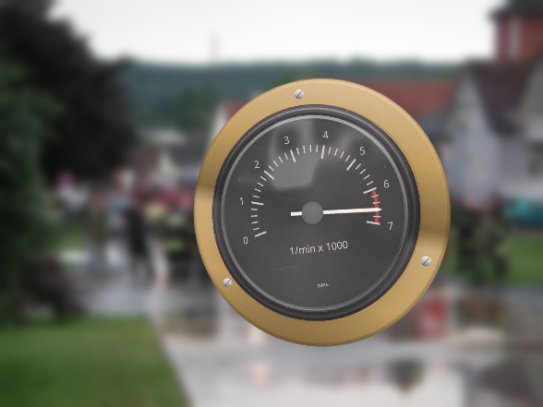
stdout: value=6600 unit=rpm
